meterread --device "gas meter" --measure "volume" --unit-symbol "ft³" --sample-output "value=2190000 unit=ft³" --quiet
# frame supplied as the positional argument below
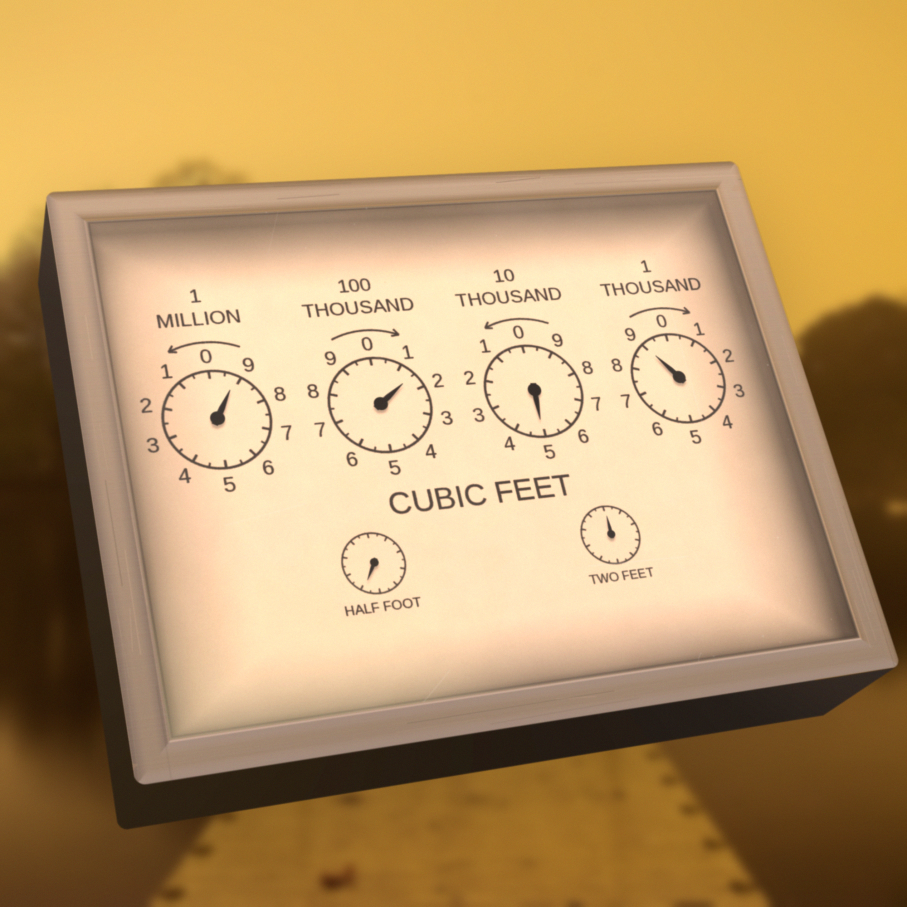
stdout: value=914900 unit=ft³
